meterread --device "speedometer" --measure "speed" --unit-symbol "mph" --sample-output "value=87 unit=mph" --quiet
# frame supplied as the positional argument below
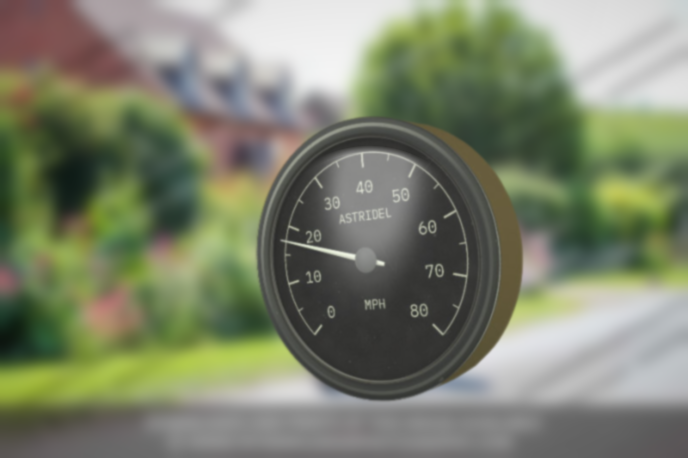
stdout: value=17.5 unit=mph
